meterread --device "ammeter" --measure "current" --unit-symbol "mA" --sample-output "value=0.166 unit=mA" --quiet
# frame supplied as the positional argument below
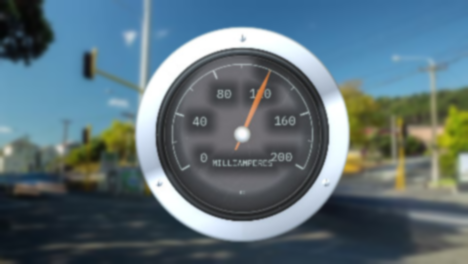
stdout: value=120 unit=mA
